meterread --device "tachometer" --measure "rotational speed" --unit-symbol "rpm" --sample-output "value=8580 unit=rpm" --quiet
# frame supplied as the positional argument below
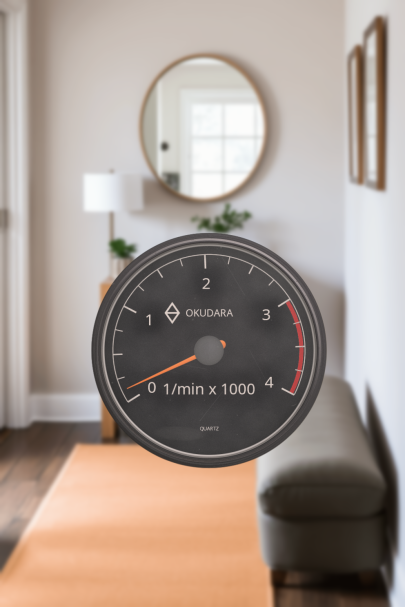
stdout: value=125 unit=rpm
